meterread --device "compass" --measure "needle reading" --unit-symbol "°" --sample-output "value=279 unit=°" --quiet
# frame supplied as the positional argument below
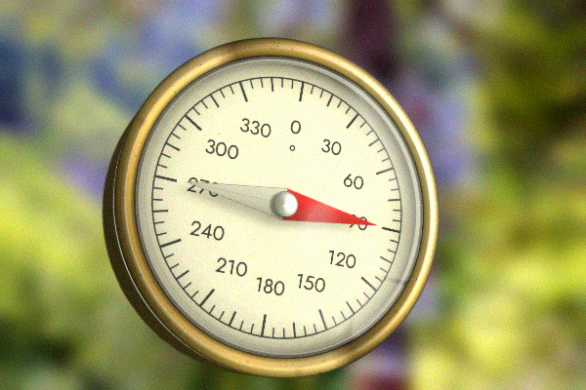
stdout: value=90 unit=°
